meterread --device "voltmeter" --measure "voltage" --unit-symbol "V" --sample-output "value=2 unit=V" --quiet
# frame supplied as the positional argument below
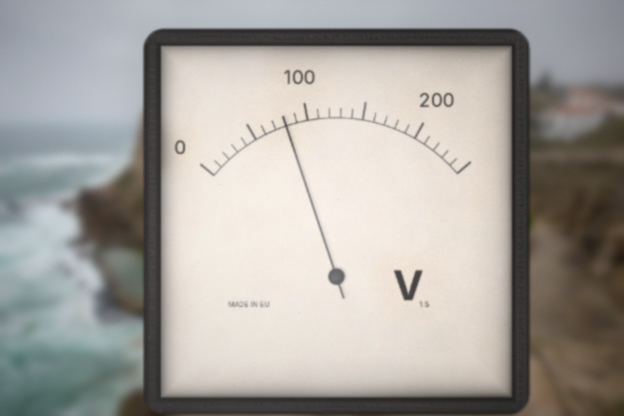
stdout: value=80 unit=V
